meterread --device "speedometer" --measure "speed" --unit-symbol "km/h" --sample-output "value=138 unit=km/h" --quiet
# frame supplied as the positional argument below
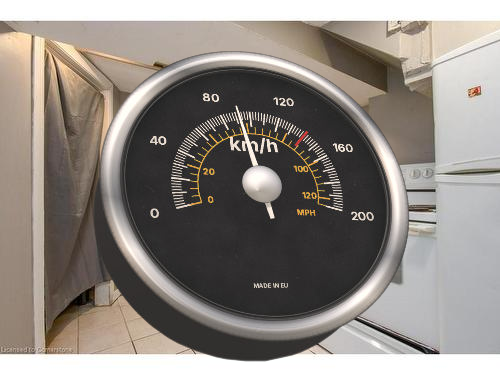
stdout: value=90 unit=km/h
